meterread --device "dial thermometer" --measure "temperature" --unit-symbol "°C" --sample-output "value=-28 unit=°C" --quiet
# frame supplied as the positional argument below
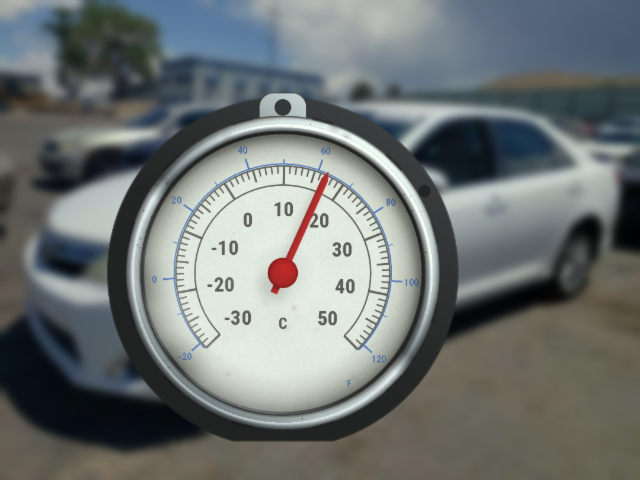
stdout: value=17 unit=°C
